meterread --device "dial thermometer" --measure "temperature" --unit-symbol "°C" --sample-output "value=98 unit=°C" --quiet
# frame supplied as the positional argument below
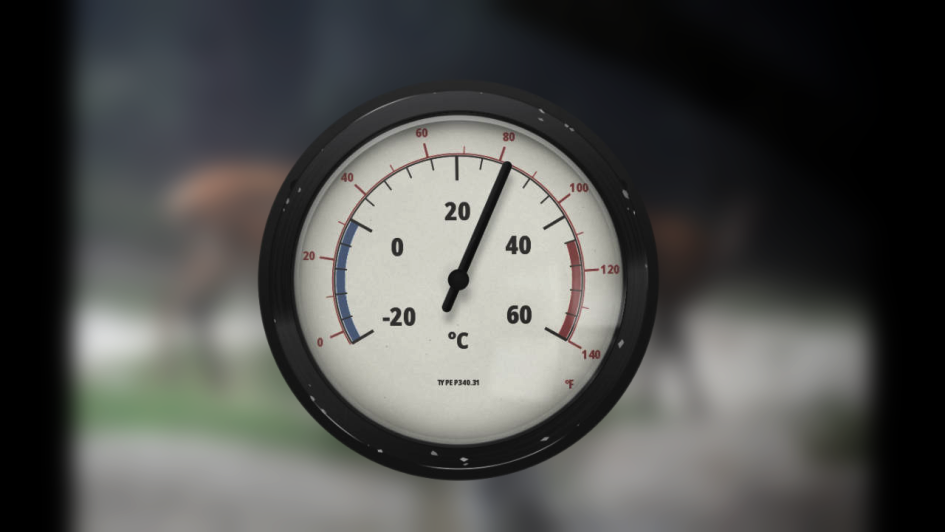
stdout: value=28 unit=°C
